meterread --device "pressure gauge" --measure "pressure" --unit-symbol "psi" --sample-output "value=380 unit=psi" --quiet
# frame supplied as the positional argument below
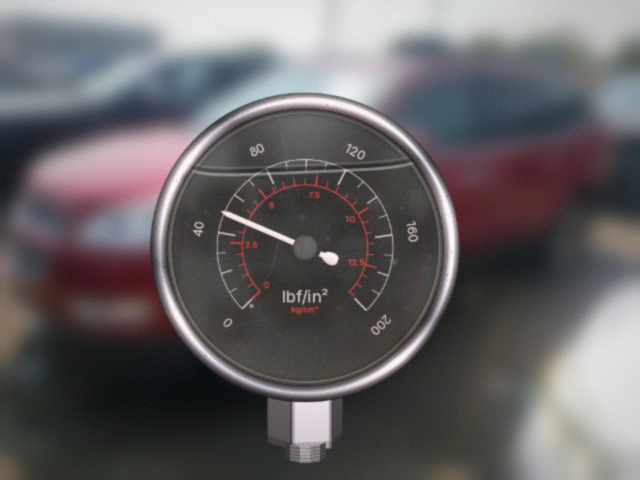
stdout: value=50 unit=psi
